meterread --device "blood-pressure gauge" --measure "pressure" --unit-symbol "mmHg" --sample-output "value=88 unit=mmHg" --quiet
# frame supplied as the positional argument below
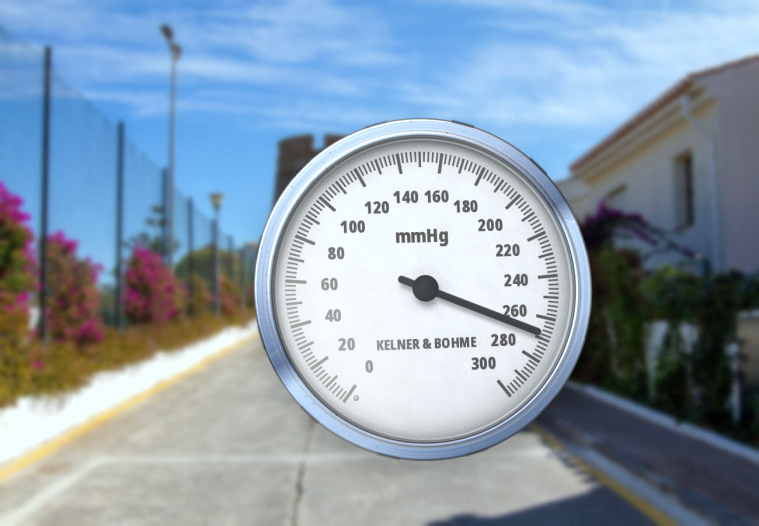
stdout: value=268 unit=mmHg
